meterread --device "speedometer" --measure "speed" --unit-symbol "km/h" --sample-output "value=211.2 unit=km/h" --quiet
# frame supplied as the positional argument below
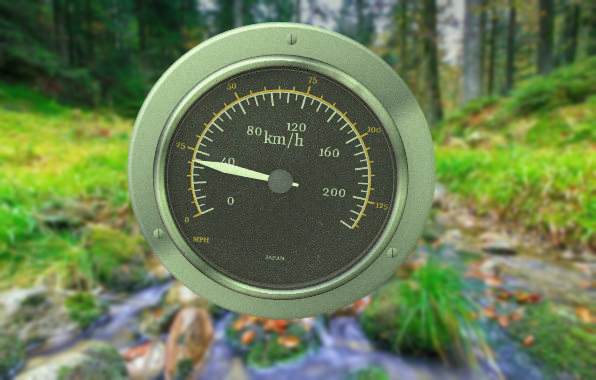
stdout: value=35 unit=km/h
